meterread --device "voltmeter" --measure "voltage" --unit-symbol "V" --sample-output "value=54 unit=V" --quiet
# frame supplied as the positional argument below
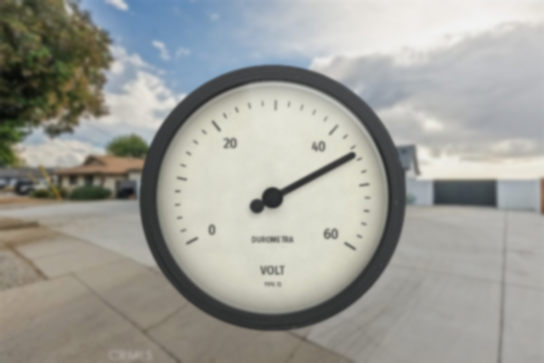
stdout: value=45 unit=V
